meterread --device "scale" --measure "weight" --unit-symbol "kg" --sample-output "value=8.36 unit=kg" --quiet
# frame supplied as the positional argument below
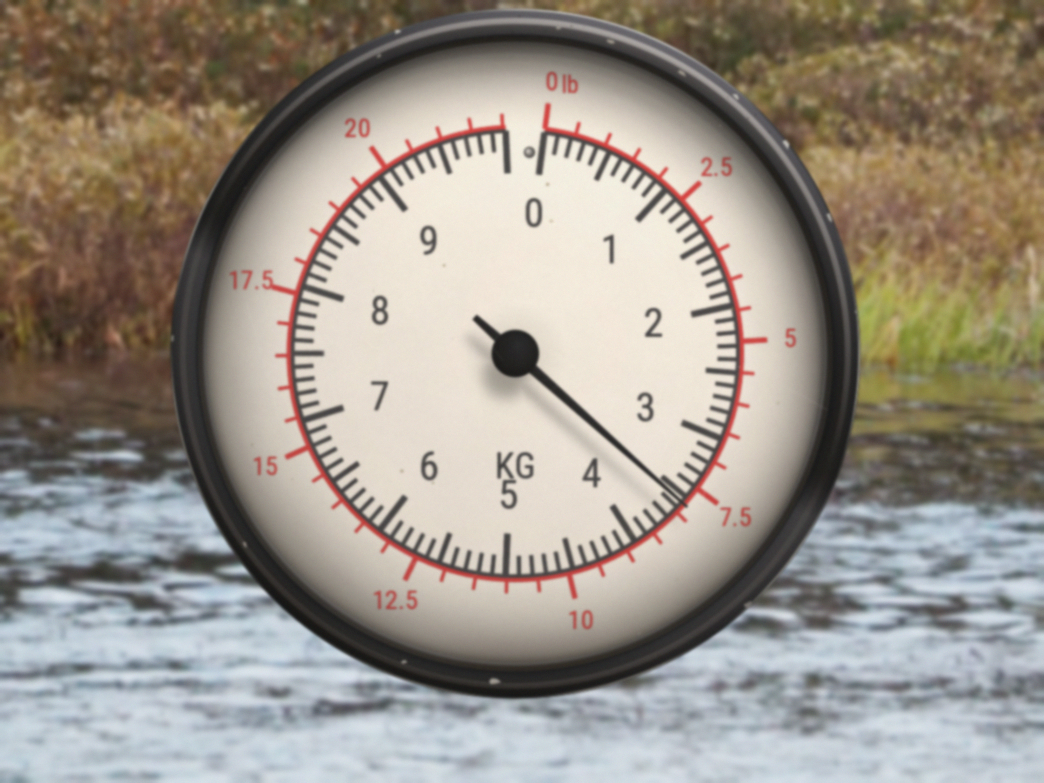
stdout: value=3.55 unit=kg
